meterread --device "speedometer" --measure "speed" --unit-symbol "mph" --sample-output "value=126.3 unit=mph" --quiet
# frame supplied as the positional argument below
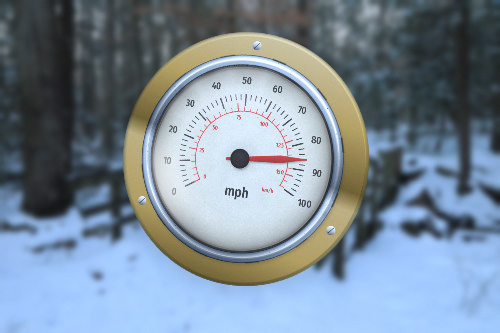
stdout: value=86 unit=mph
